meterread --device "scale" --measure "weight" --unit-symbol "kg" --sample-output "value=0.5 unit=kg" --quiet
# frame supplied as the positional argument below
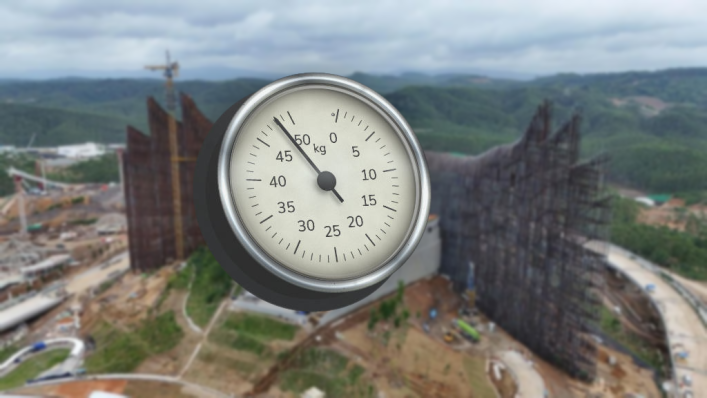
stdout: value=48 unit=kg
